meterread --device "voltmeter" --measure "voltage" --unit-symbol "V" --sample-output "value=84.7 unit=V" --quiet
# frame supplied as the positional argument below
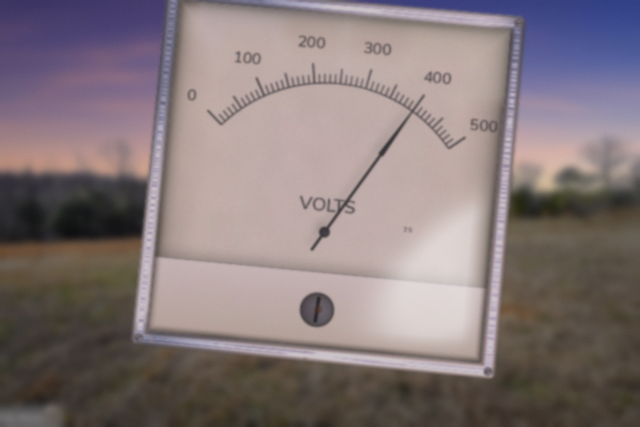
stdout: value=400 unit=V
